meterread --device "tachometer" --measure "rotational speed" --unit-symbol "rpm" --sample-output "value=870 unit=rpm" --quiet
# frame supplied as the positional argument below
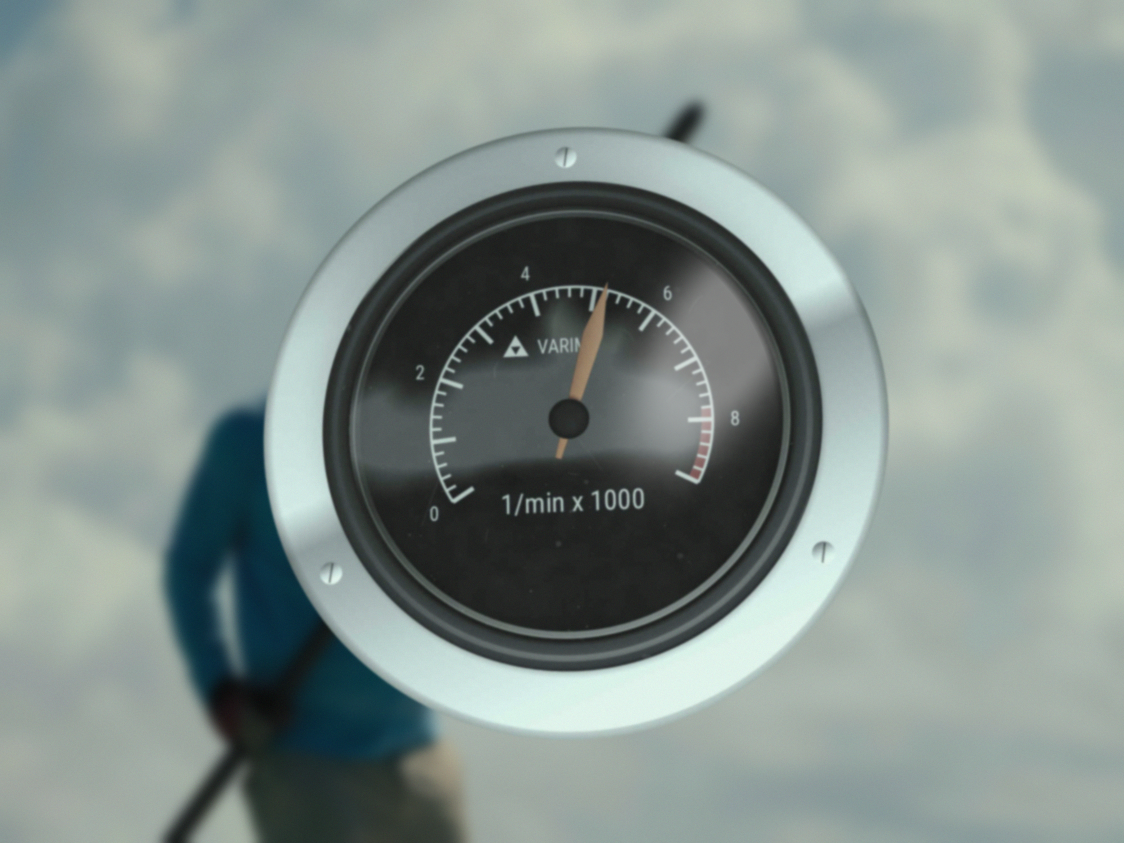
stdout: value=5200 unit=rpm
